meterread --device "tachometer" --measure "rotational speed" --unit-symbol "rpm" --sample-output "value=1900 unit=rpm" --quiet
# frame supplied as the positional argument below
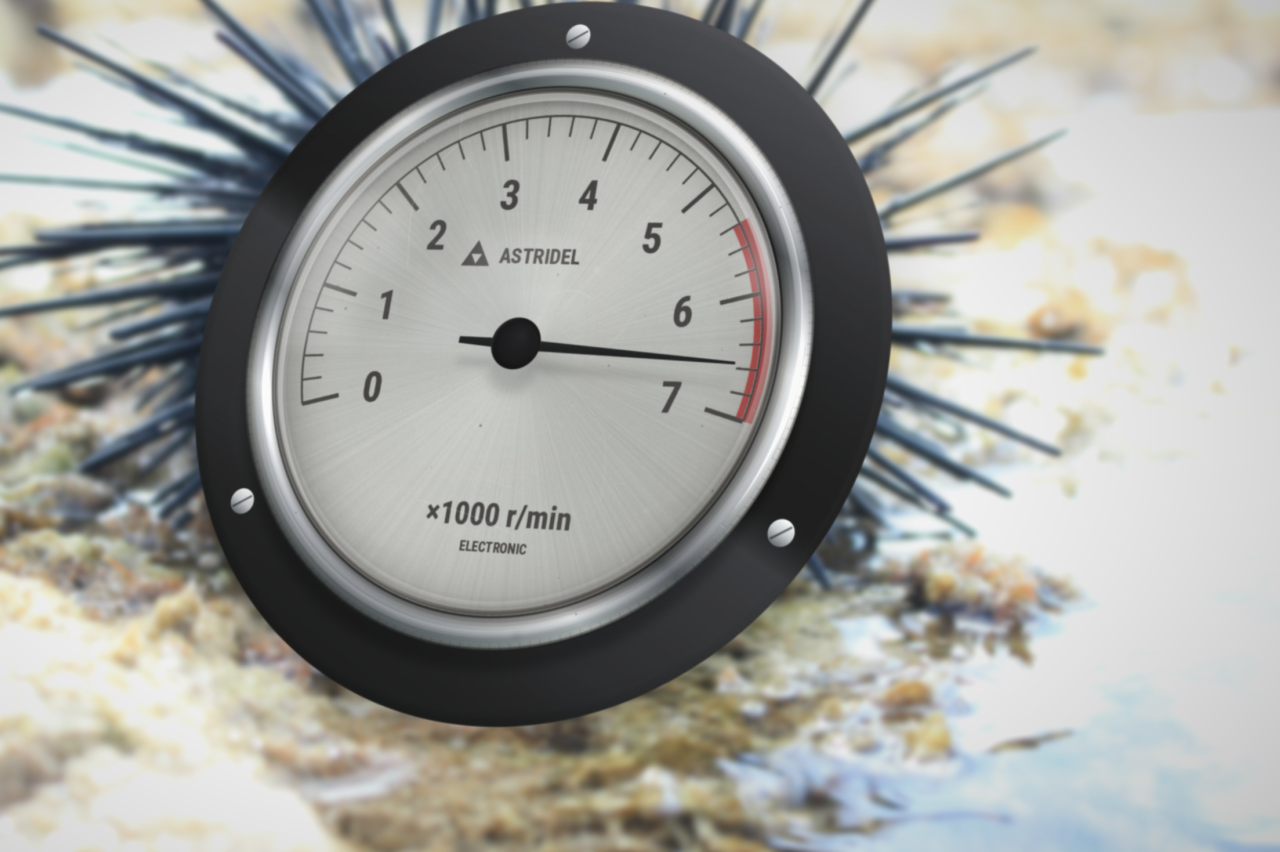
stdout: value=6600 unit=rpm
